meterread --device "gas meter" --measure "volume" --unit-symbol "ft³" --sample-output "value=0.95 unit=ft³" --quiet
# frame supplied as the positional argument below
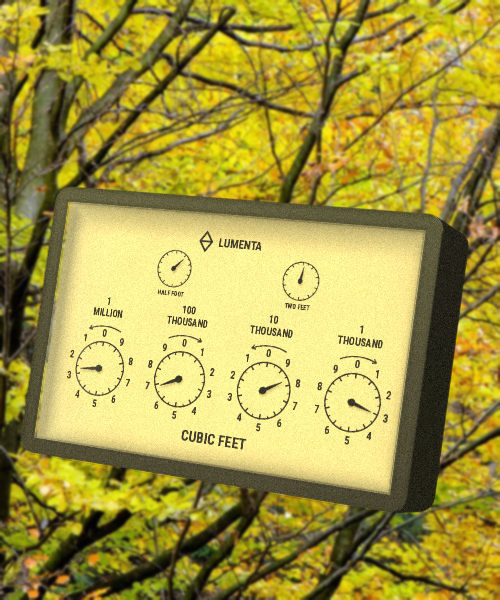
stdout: value=268300 unit=ft³
